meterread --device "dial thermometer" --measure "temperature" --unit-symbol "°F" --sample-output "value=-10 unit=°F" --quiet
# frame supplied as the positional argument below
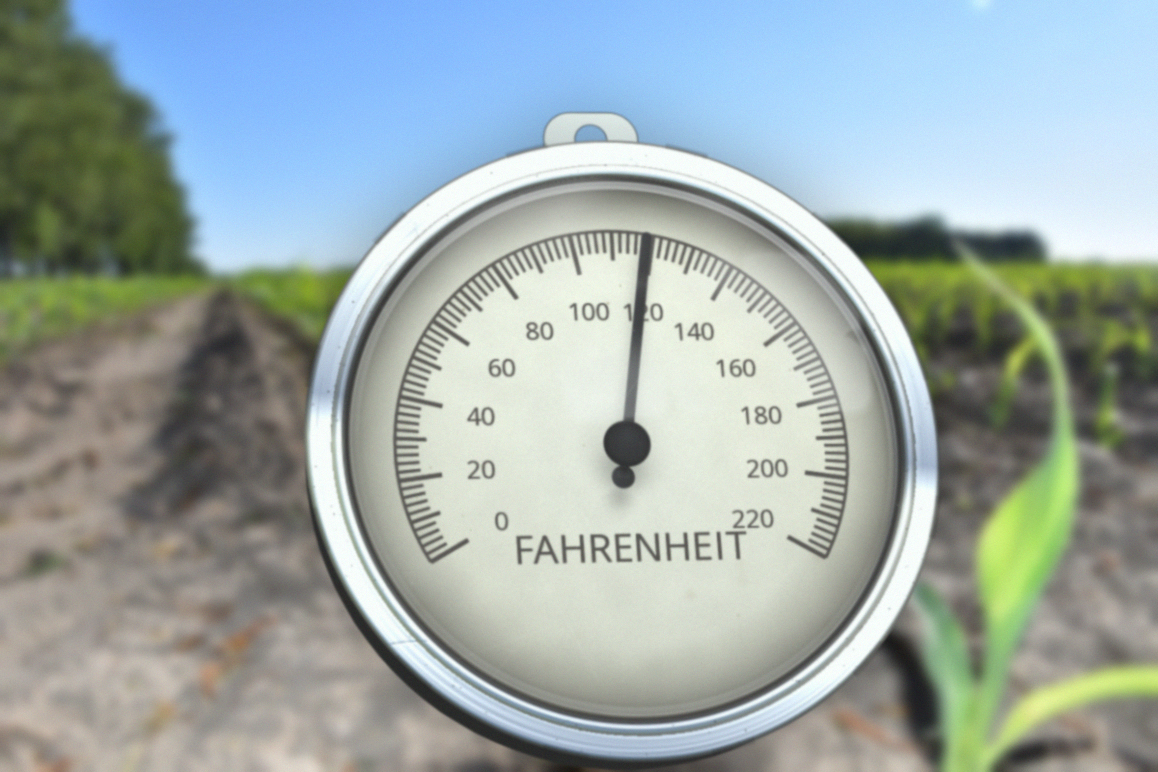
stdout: value=118 unit=°F
